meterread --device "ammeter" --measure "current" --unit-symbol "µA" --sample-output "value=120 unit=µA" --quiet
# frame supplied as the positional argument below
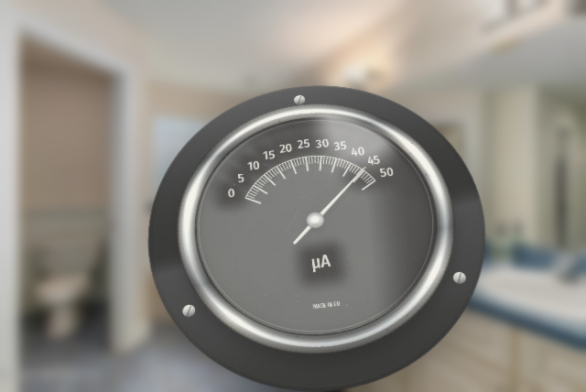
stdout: value=45 unit=µA
